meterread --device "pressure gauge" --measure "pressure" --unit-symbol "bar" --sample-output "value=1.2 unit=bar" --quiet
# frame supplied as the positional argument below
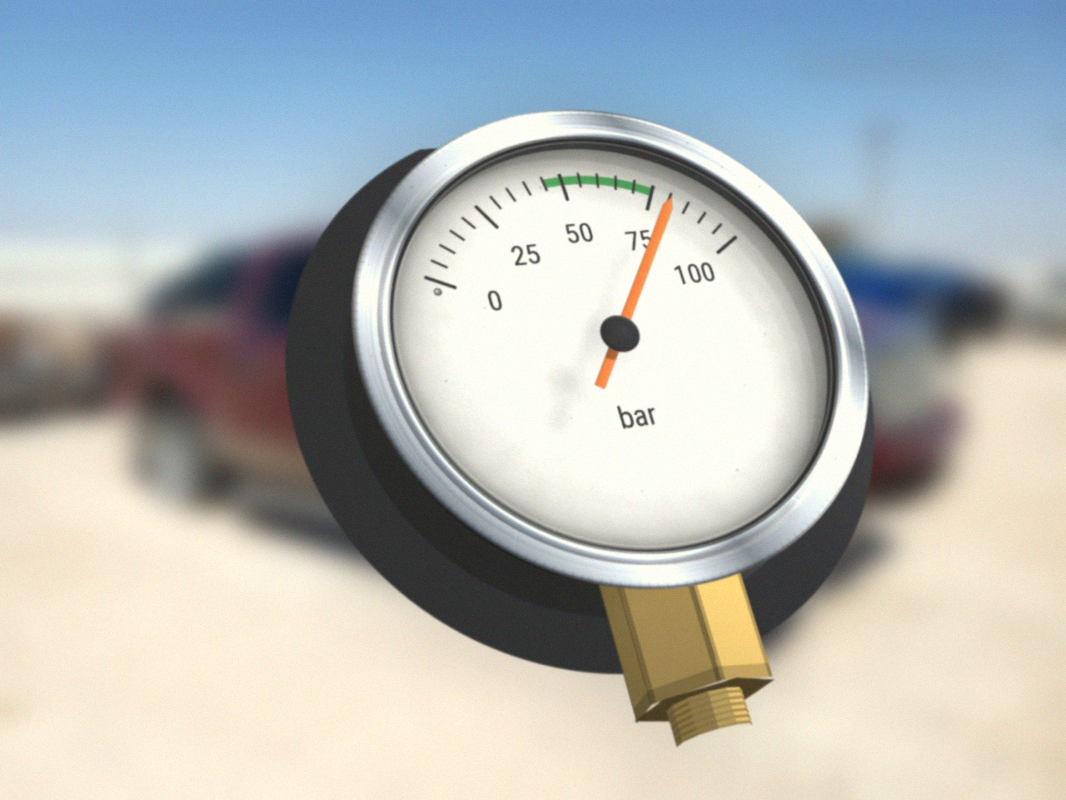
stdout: value=80 unit=bar
